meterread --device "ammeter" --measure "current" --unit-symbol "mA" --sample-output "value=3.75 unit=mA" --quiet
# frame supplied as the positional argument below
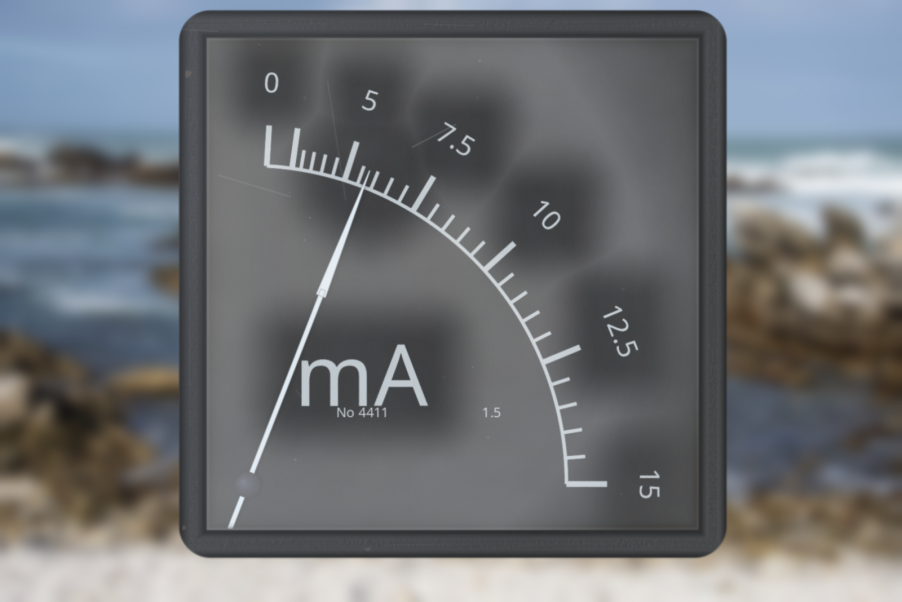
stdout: value=5.75 unit=mA
